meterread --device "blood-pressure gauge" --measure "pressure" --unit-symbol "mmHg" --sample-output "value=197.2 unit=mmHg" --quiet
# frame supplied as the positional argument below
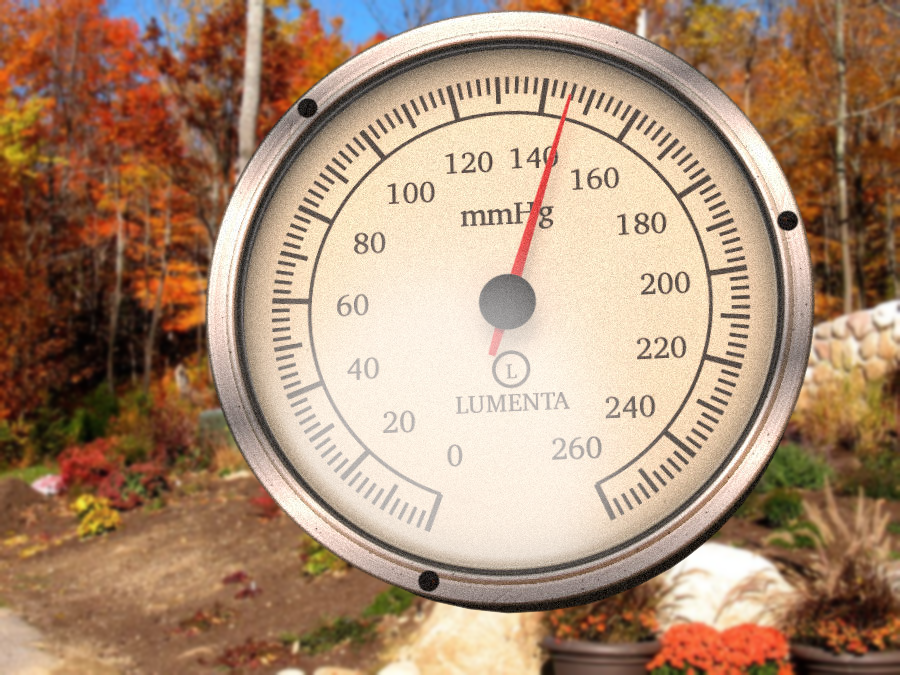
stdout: value=146 unit=mmHg
